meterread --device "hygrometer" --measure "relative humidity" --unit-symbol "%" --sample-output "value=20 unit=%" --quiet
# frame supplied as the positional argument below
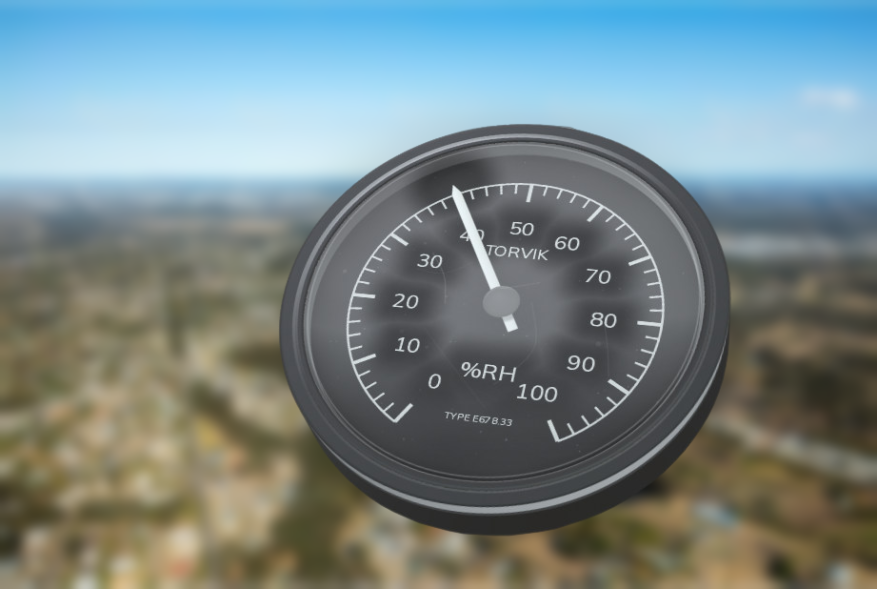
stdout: value=40 unit=%
